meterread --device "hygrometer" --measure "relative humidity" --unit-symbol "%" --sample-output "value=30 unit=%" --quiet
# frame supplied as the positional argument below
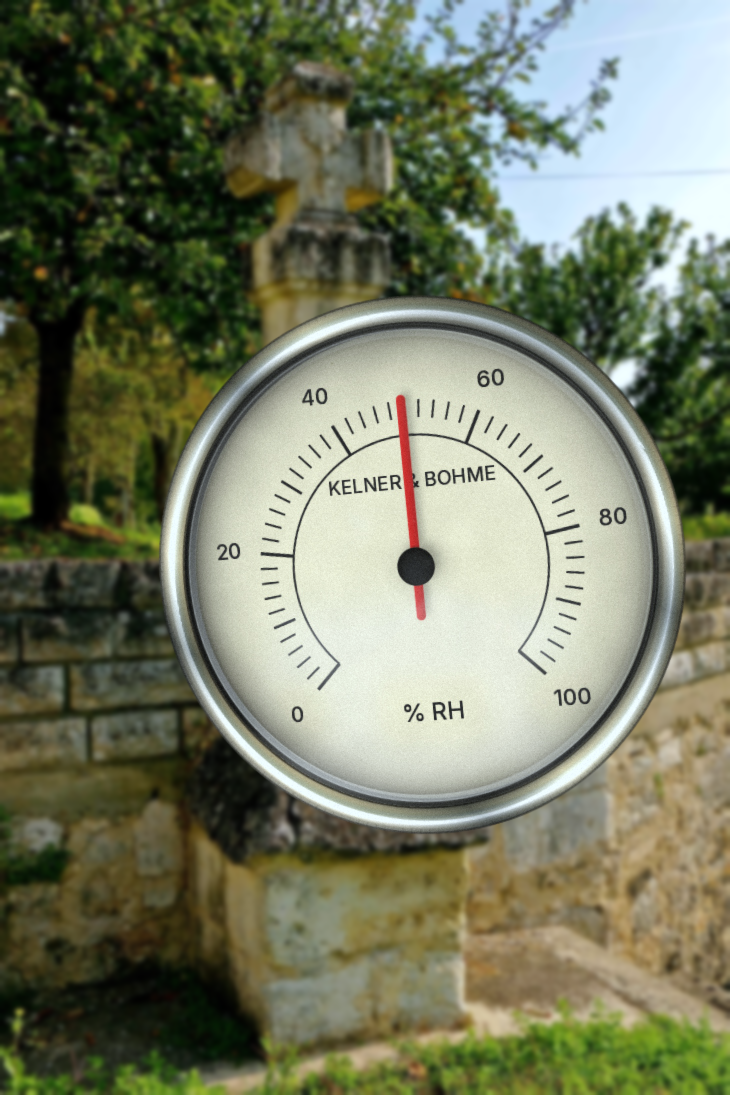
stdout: value=50 unit=%
